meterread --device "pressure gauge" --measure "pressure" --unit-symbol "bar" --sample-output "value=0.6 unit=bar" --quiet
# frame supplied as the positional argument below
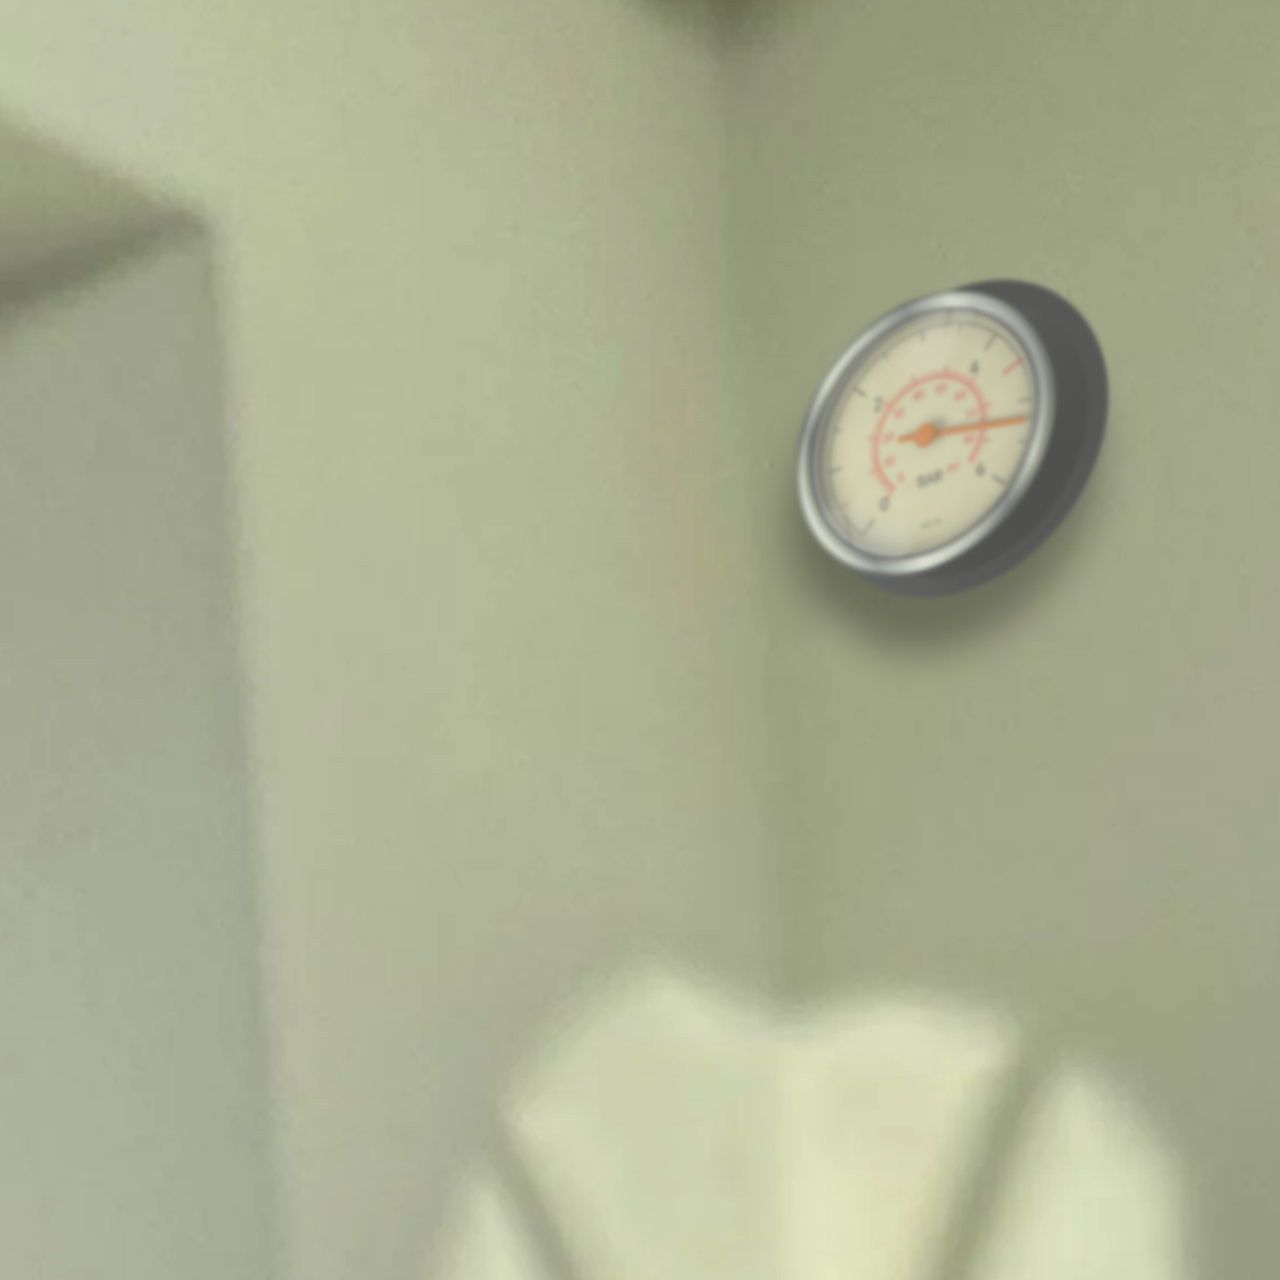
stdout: value=5.25 unit=bar
